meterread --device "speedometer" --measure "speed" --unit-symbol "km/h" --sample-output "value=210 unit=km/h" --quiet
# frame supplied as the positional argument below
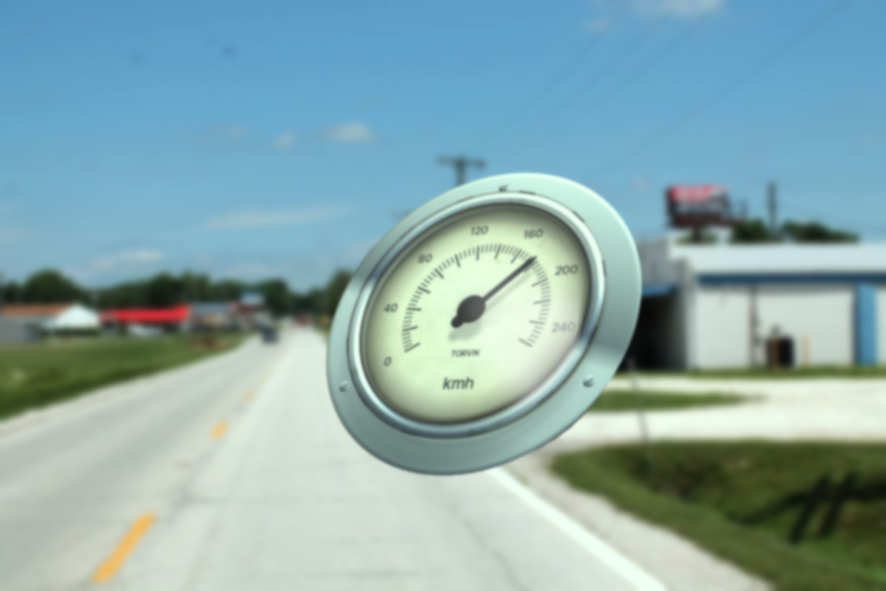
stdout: value=180 unit=km/h
